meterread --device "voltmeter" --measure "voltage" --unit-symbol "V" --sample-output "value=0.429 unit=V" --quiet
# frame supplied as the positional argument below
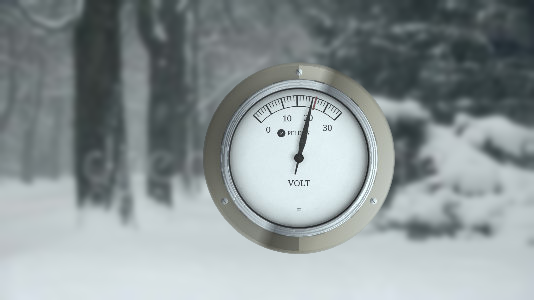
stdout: value=20 unit=V
